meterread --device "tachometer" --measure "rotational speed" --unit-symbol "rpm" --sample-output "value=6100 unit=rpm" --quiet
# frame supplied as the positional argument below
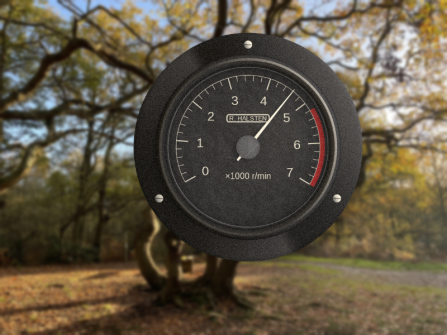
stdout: value=4600 unit=rpm
